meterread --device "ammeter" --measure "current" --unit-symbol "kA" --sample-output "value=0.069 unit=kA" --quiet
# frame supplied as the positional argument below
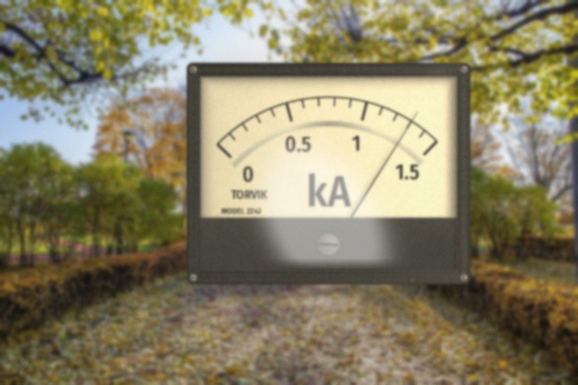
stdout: value=1.3 unit=kA
